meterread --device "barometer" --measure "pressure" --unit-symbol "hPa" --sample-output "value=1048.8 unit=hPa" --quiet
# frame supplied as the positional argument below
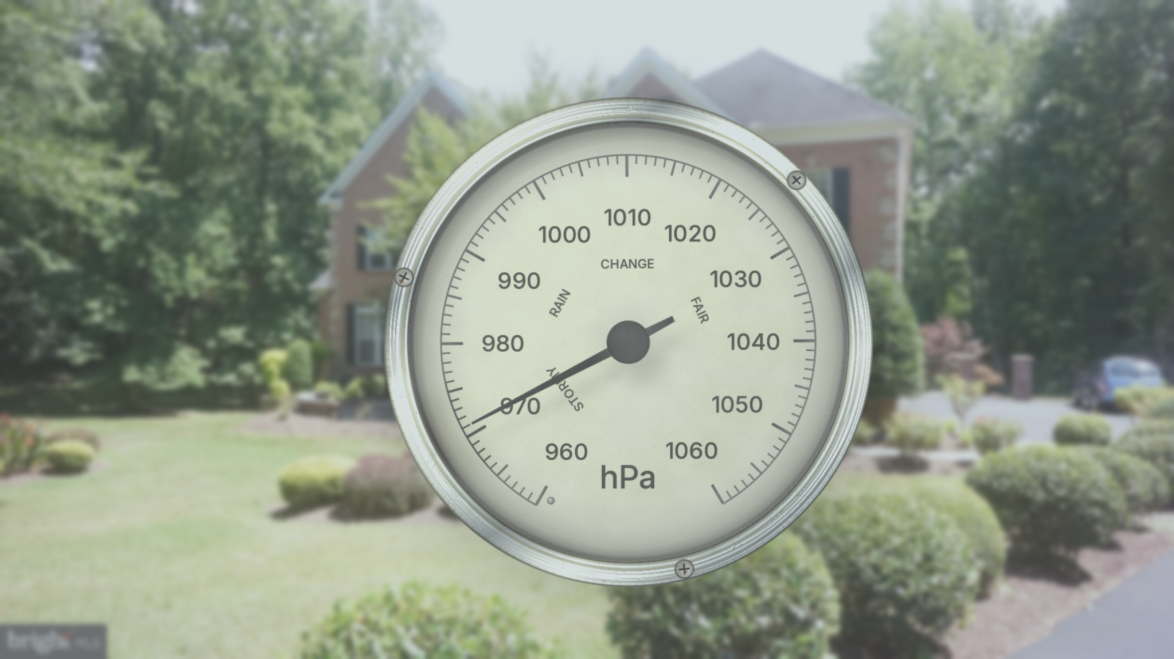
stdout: value=971 unit=hPa
